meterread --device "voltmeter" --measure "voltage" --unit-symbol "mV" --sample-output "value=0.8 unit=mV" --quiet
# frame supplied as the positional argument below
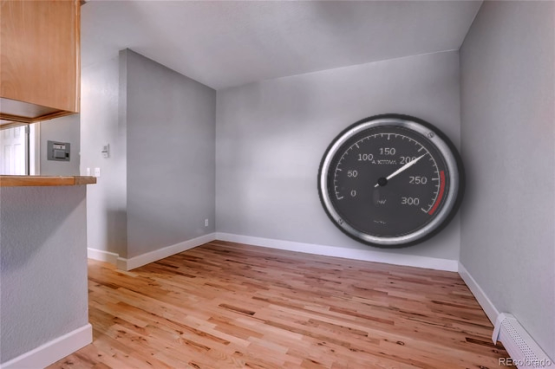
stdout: value=210 unit=mV
